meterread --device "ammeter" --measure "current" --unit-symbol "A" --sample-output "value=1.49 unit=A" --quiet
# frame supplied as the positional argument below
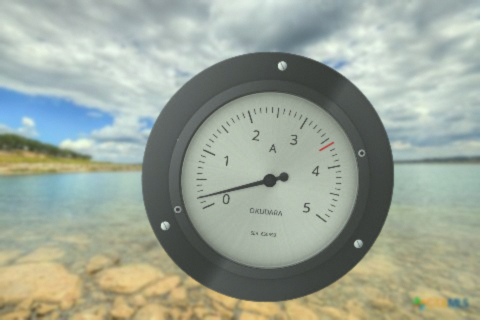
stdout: value=0.2 unit=A
